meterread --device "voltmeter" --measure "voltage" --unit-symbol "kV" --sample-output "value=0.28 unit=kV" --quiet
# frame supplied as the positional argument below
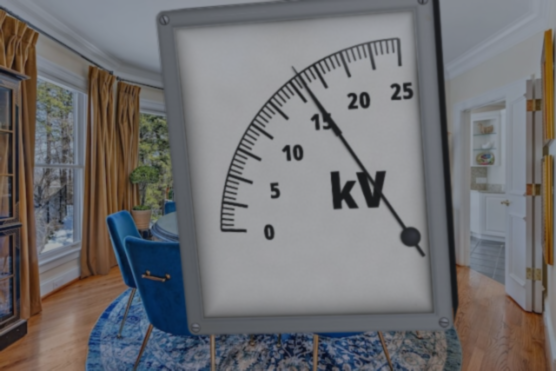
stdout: value=16 unit=kV
